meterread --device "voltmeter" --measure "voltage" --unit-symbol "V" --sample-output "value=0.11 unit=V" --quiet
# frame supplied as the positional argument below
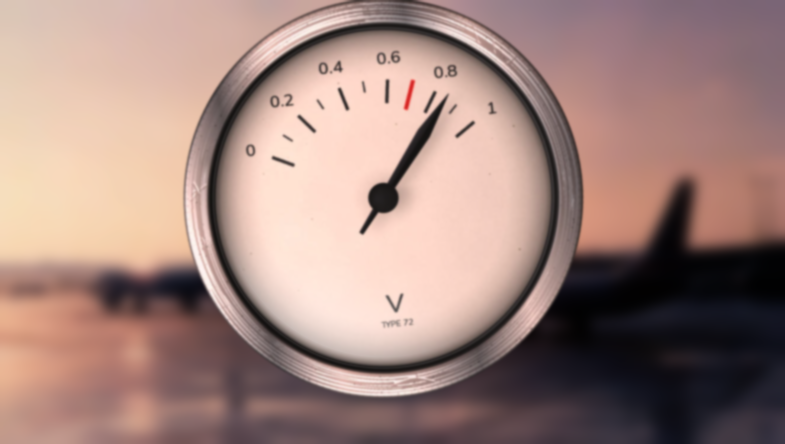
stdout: value=0.85 unit=V
